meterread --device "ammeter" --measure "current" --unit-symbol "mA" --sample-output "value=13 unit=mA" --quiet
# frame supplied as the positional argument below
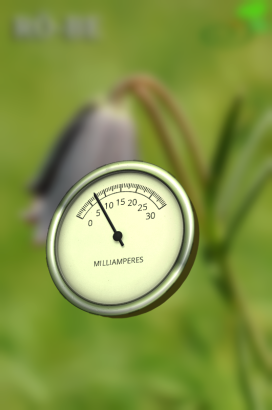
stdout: value=7.5 unit=mA
